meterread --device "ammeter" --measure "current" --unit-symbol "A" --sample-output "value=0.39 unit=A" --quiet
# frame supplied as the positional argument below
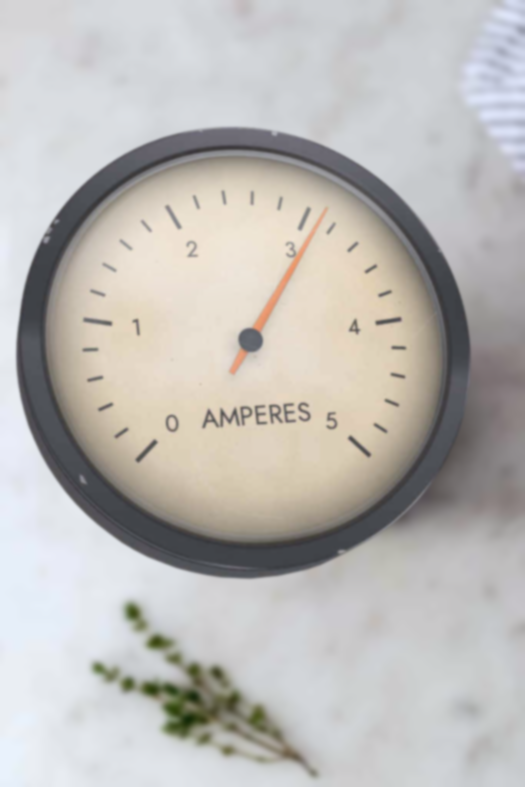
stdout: value=3.1 unit=A
